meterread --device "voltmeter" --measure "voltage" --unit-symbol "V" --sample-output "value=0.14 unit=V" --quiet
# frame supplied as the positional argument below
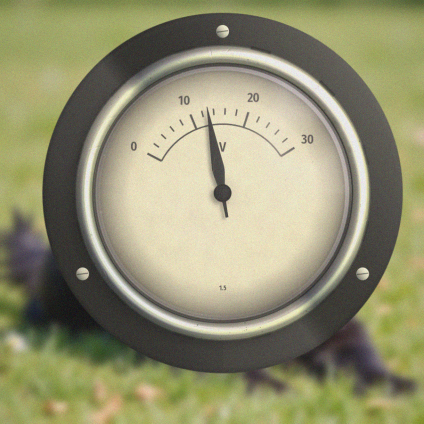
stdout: value=13 unit=V
